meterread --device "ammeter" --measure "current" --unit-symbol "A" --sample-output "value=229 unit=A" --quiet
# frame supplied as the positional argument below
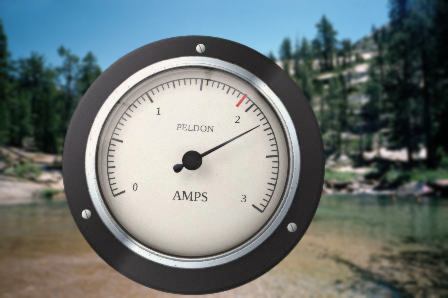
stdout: value=2.2 unit=A
